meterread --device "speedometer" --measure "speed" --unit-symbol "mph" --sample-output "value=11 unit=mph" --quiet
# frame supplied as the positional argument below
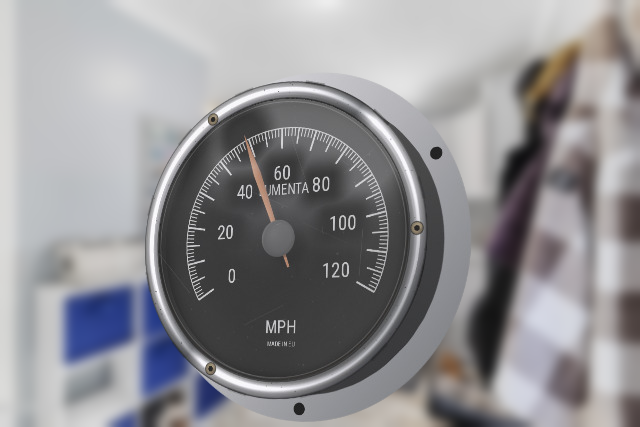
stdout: value=50 unit=mph
